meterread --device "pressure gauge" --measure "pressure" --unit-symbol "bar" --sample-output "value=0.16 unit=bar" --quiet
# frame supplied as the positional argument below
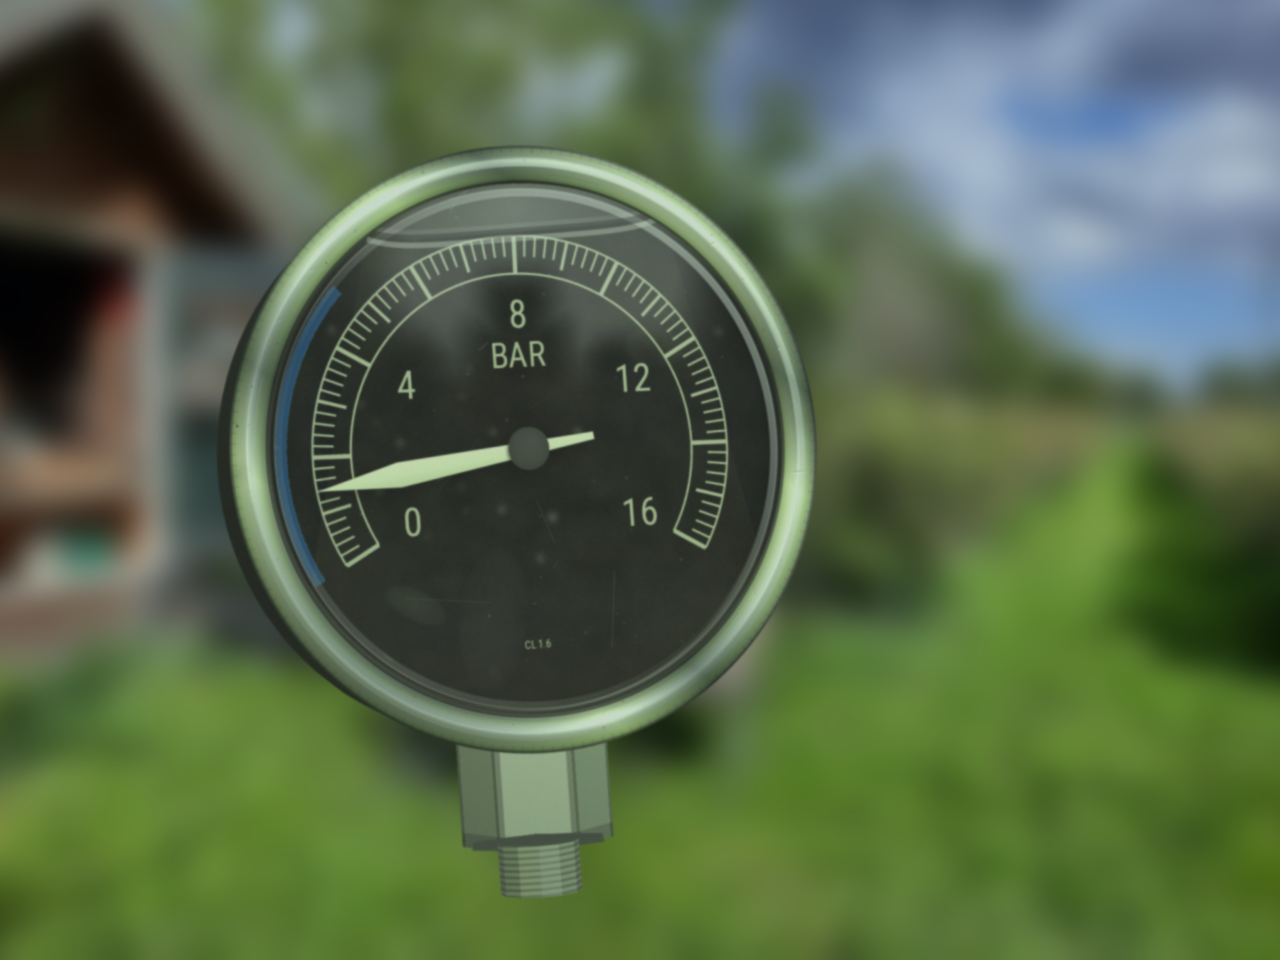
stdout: value=1.4 unit=bar
